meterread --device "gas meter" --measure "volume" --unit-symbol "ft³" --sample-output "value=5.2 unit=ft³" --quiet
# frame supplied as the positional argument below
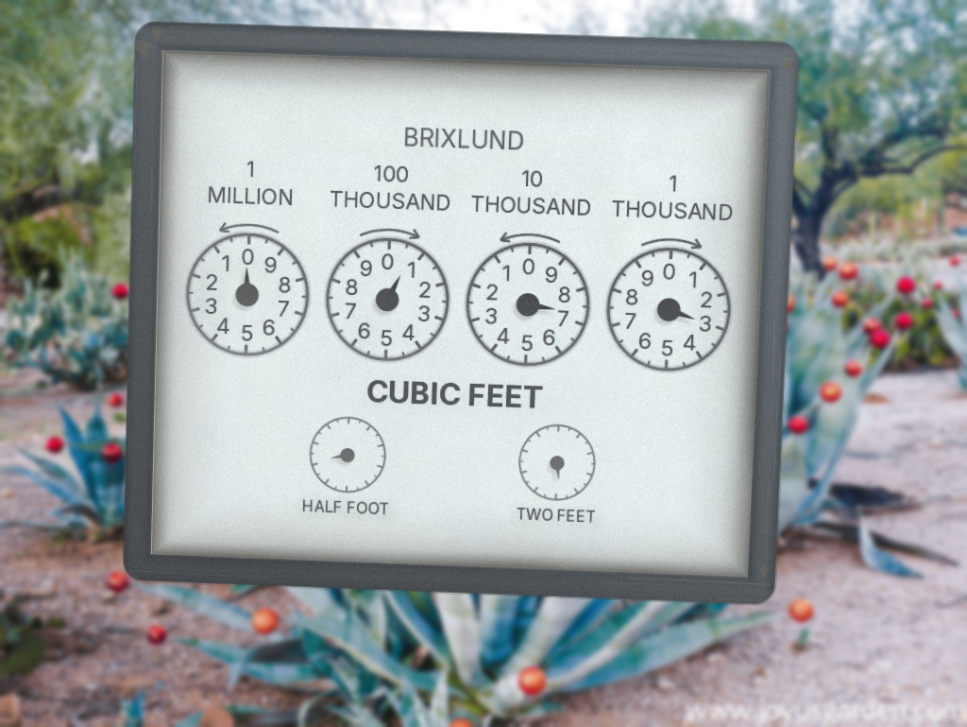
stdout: value=7300 unit=ft³
